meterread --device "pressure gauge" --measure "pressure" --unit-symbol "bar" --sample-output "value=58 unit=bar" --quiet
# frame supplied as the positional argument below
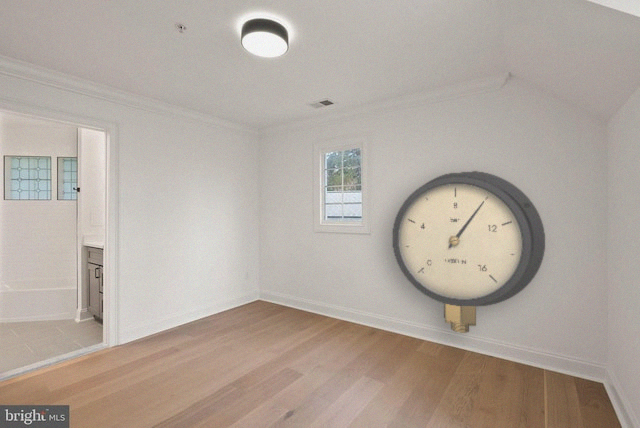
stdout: value=10 unit=bar
